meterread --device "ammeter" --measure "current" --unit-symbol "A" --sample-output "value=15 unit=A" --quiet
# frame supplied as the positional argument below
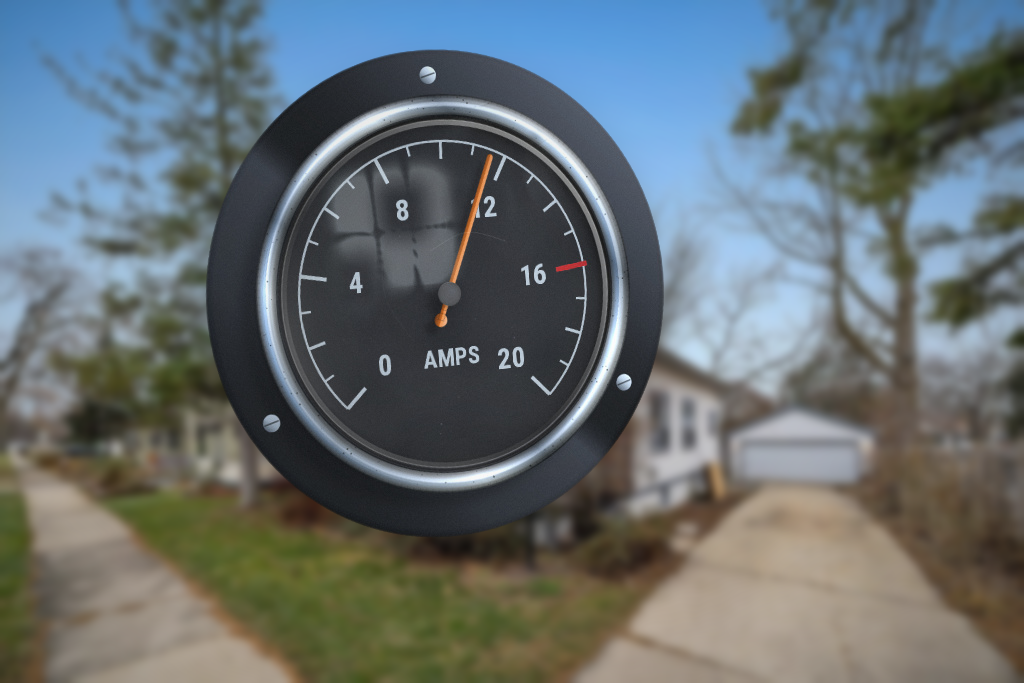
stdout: value=11.5 unit=A
